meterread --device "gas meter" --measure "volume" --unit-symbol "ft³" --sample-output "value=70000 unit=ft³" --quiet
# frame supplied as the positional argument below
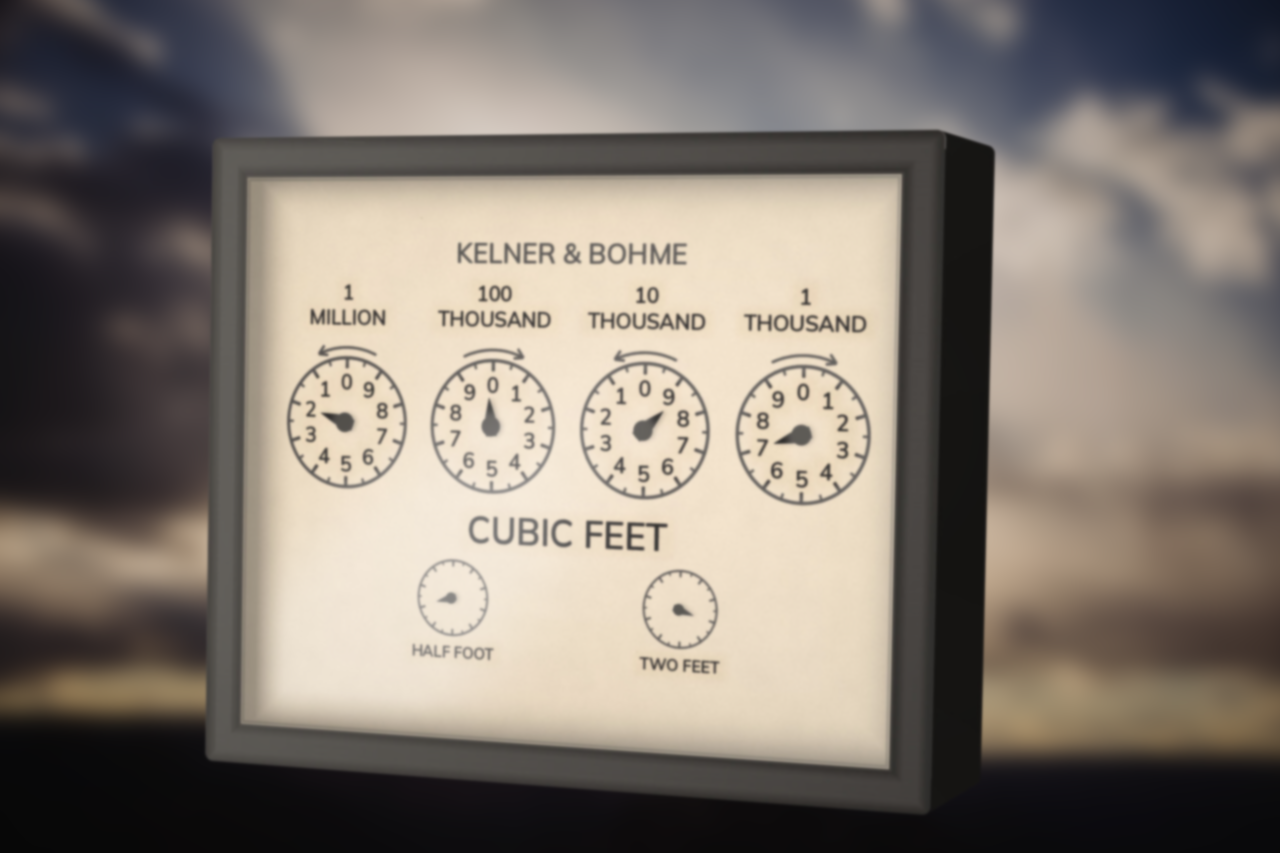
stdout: value=198700 unit=ft³
